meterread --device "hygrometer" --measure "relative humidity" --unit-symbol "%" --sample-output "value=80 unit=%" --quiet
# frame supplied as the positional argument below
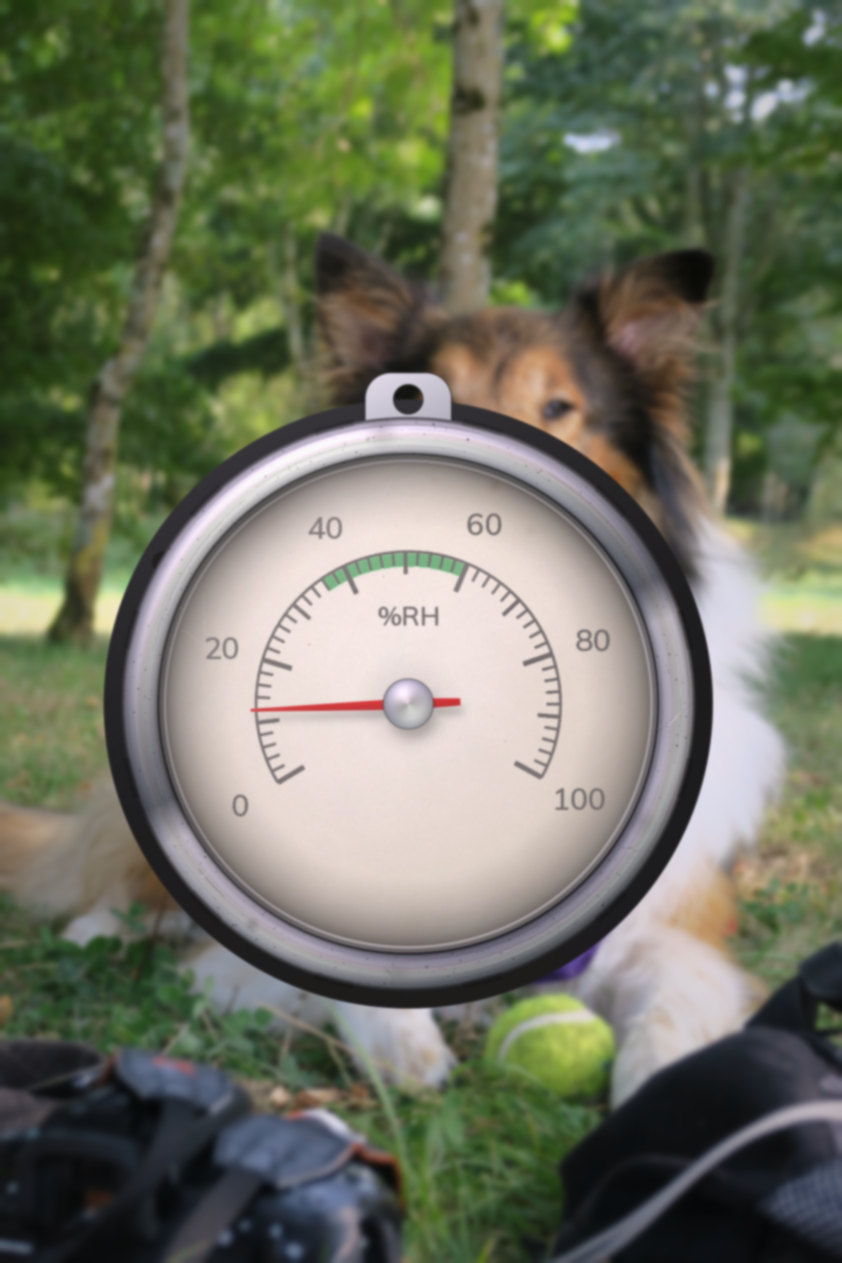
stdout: value=12 unit=%
